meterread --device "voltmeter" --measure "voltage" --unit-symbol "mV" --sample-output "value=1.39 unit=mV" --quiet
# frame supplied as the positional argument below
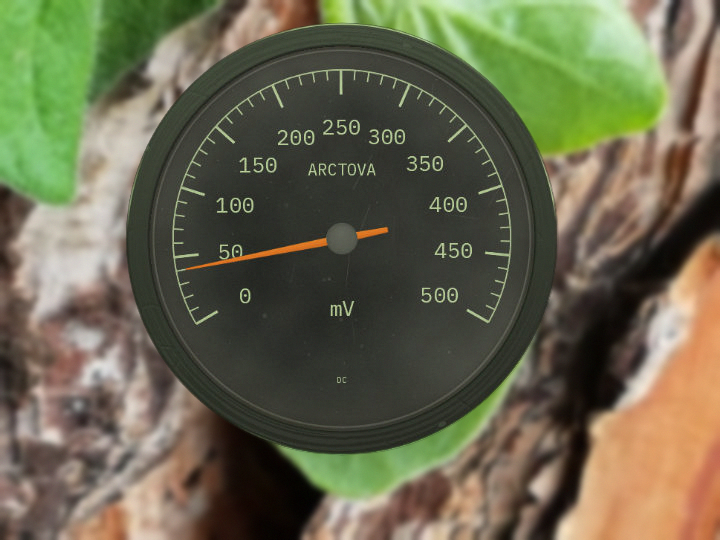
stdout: value=40 unit=mV
